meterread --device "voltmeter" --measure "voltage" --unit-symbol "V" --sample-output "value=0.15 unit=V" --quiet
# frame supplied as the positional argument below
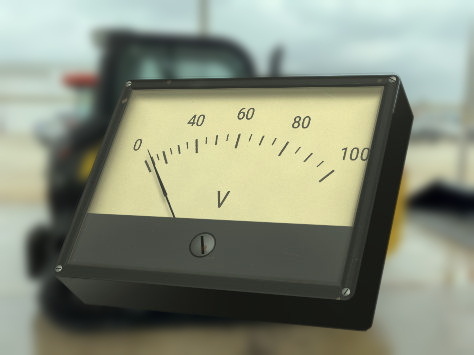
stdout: value=10 unit=V
